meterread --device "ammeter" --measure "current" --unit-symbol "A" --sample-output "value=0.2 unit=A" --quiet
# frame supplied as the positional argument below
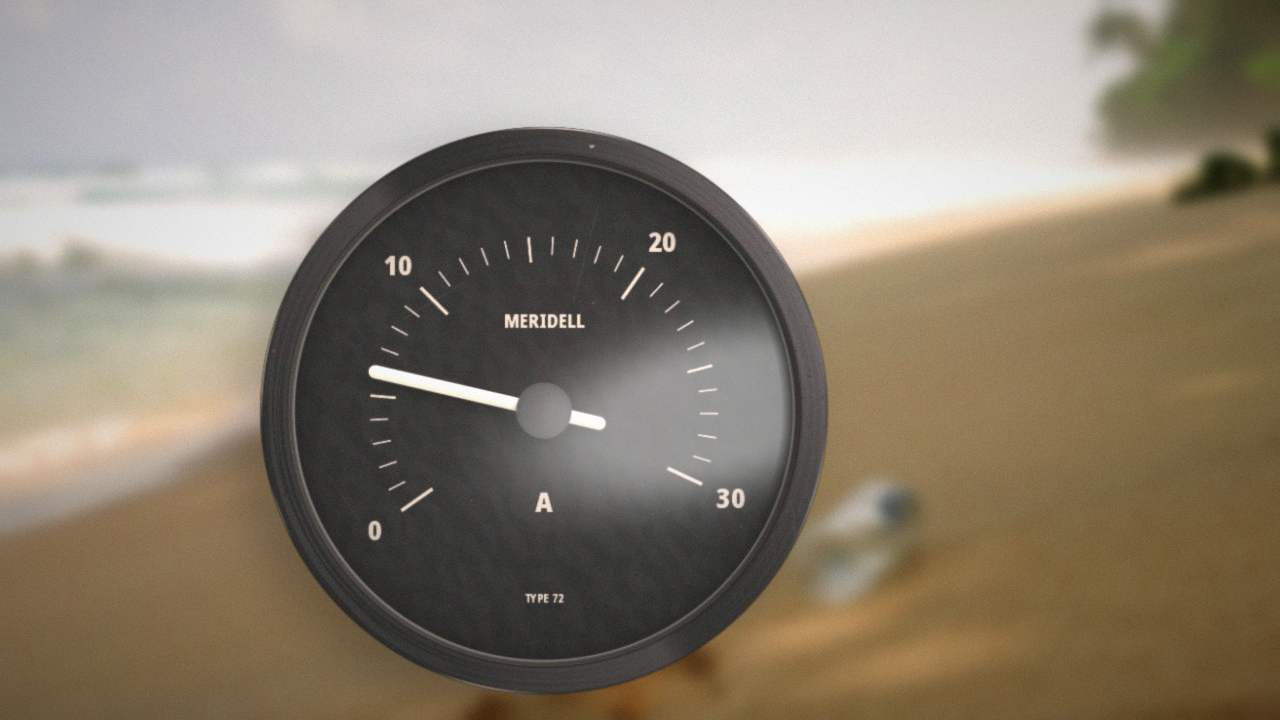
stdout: value=6 unit=A
